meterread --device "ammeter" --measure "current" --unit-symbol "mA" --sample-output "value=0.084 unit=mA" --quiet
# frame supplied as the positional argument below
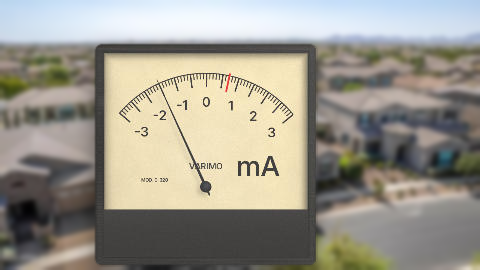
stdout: value=-1.5 unit=mA
